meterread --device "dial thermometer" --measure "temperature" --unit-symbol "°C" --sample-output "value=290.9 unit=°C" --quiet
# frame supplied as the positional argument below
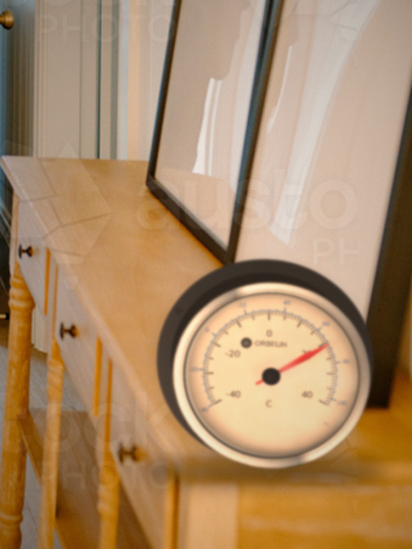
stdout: value=20 unit=°C
